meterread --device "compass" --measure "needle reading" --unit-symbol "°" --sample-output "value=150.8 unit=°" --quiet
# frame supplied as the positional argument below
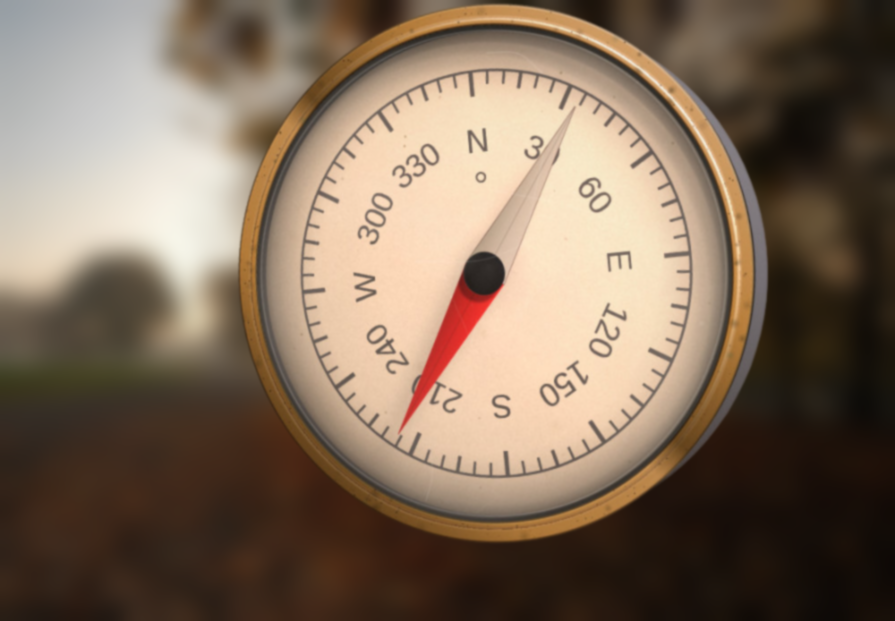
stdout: value=215 unit=°
